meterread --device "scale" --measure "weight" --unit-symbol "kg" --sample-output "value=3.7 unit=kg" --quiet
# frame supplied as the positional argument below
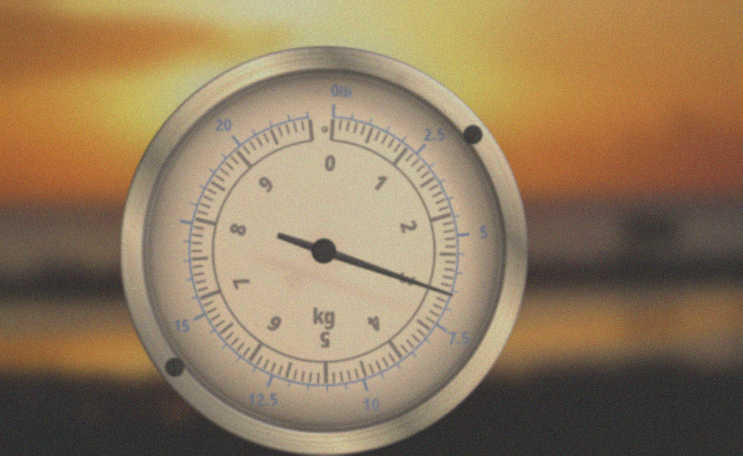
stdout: value=3 unit=kg
